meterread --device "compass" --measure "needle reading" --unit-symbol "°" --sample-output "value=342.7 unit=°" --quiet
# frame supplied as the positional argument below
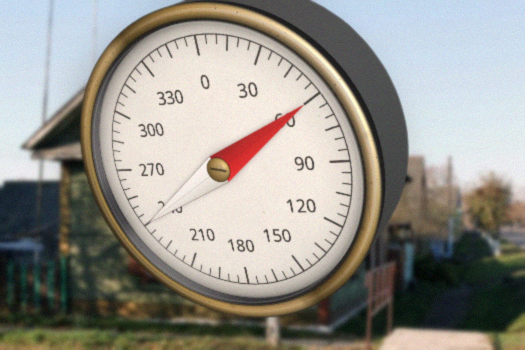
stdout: value=60 unit=°
